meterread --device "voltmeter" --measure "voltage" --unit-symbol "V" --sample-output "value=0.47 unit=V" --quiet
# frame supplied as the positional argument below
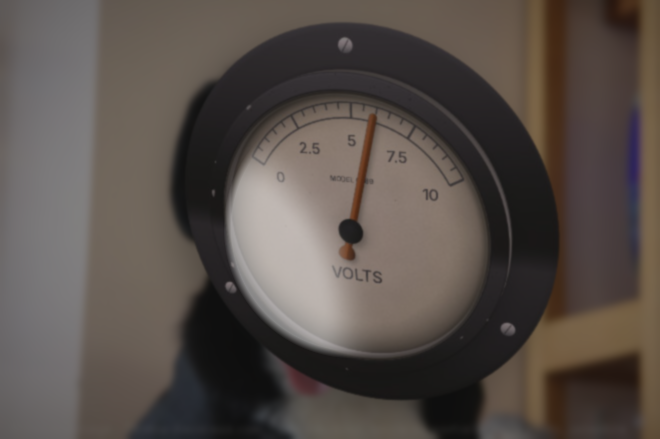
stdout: value=6 unit=V
